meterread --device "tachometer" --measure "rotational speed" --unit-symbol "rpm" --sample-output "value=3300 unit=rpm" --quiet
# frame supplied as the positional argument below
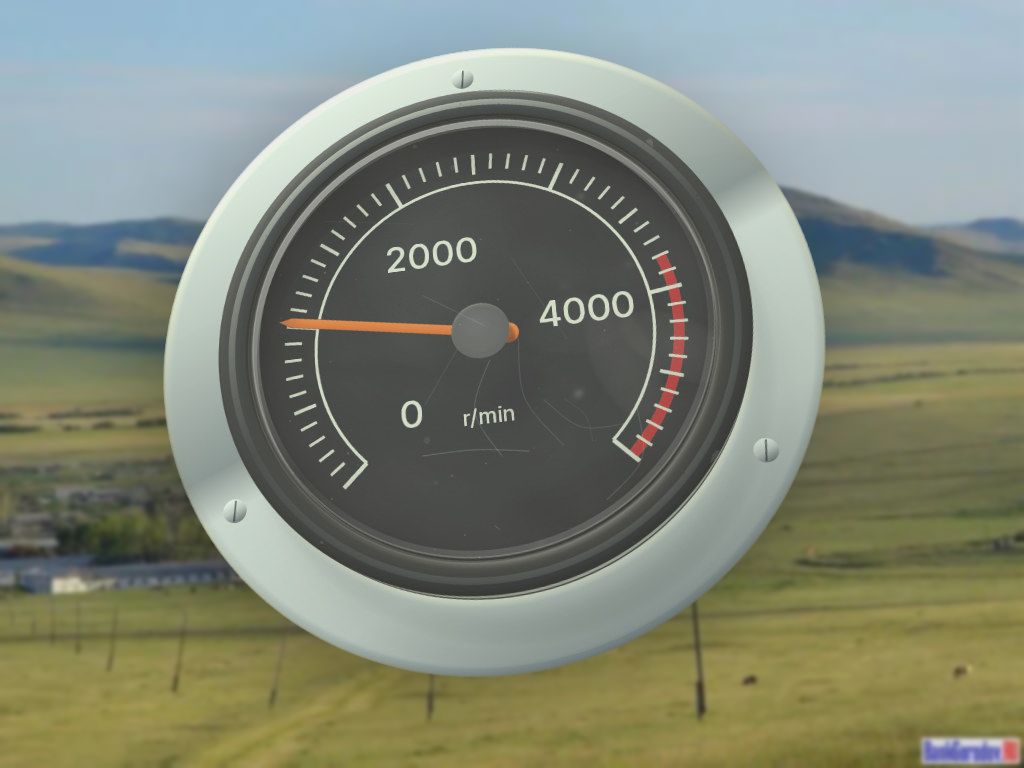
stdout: value=1000 unit=rpm
